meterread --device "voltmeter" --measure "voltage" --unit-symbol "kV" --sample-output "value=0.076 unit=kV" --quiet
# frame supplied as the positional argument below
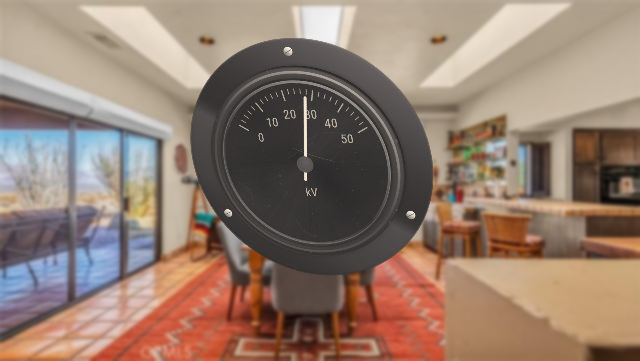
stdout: value=28 unit=kV
